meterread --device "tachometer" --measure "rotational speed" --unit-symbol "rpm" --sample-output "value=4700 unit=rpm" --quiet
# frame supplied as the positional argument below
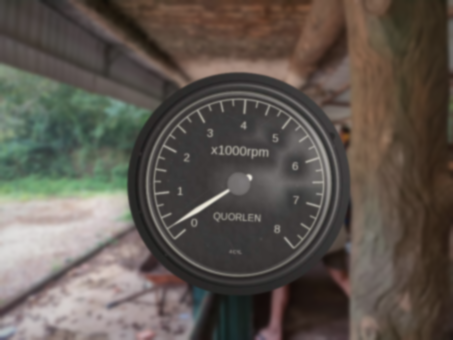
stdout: value=250 unit=rpm
